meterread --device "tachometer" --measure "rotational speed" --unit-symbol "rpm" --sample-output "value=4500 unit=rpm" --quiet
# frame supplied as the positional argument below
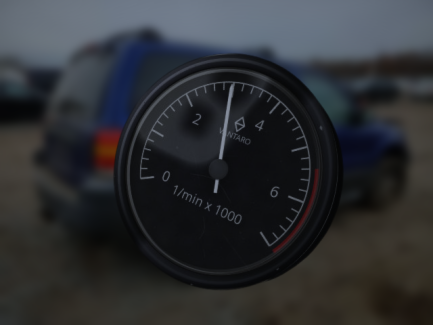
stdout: value=3000 unit=rpm
